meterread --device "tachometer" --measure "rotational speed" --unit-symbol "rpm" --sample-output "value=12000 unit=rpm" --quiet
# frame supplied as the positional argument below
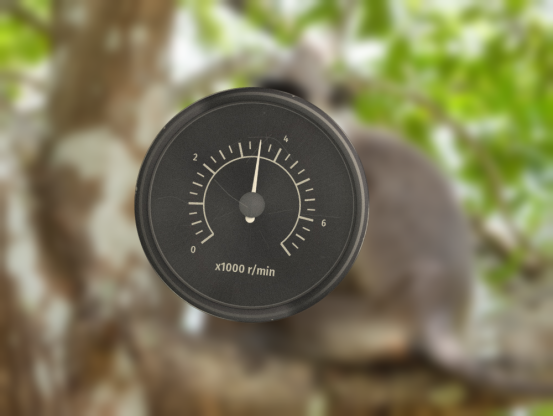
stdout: value=3500 unit=rpm
